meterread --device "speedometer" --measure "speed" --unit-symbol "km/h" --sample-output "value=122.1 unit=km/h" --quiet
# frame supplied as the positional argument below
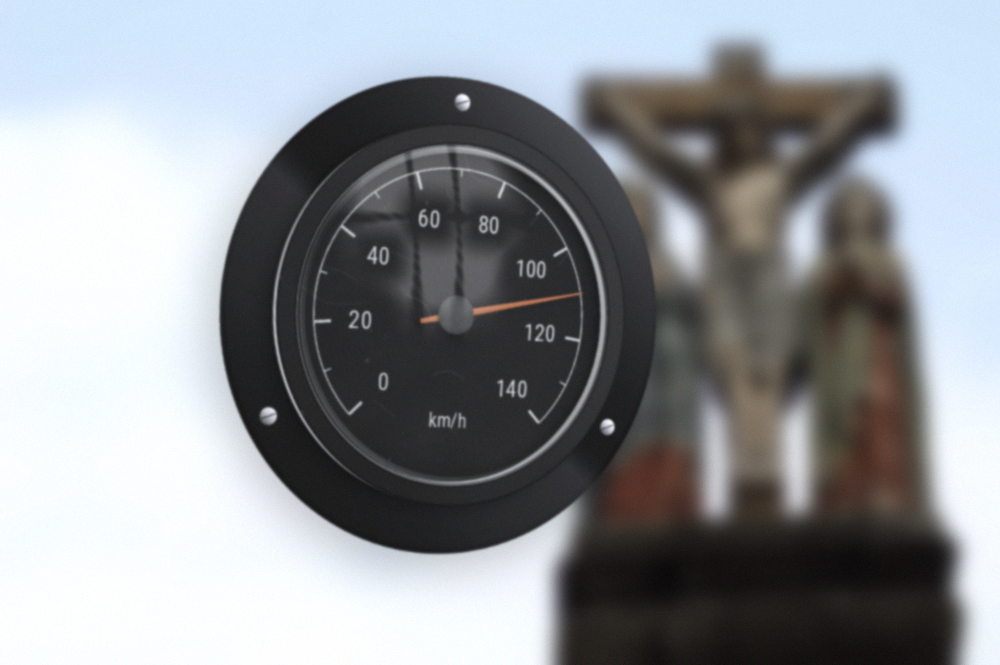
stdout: value=110 unit=km/h
